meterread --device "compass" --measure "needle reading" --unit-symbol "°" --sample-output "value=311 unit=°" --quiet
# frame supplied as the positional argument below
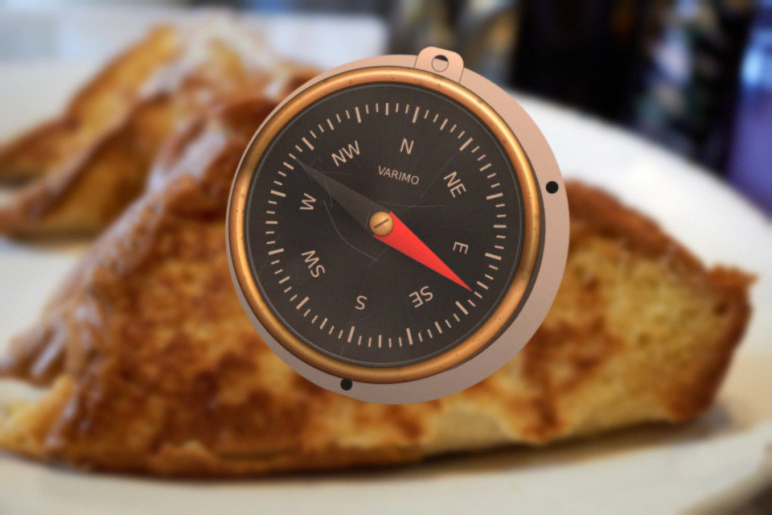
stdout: value=110 unit=°
